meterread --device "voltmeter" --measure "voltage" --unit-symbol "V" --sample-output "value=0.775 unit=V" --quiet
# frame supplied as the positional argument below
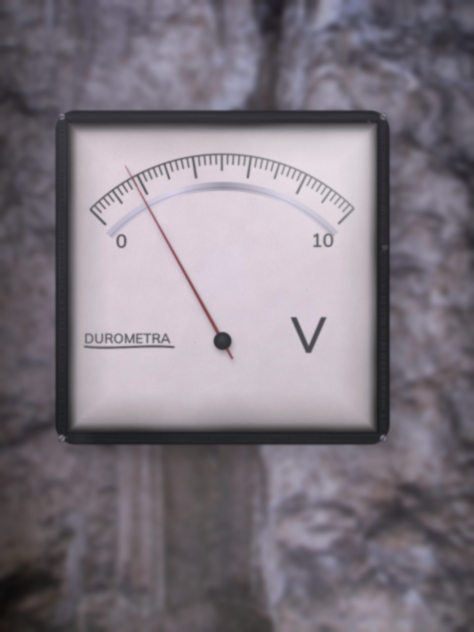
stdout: value=1.8 unit=V
